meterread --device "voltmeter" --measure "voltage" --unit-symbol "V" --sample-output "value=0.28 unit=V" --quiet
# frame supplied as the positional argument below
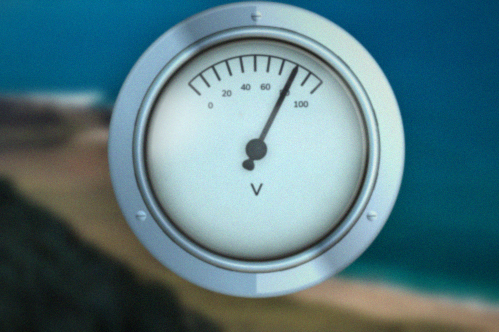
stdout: value=80 unit=V
